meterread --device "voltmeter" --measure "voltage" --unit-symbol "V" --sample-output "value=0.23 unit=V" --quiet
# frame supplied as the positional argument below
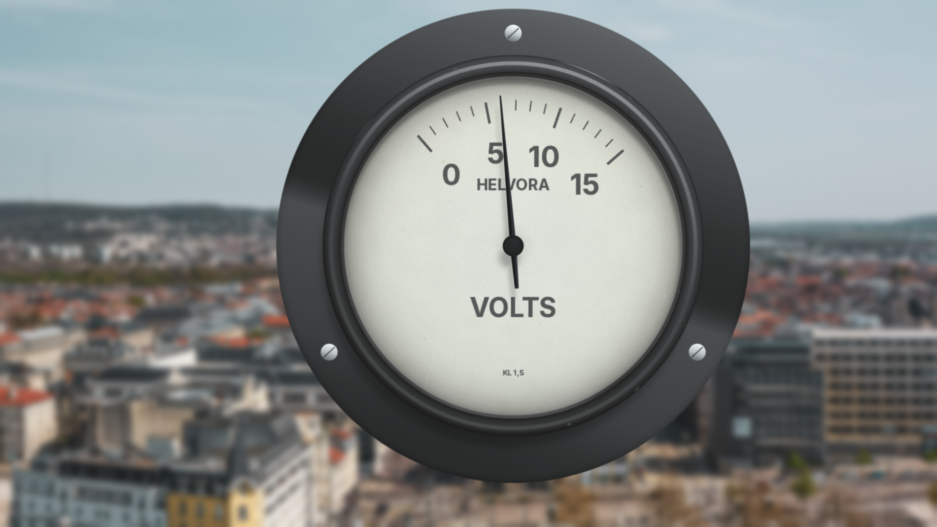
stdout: value=6 unit=V
